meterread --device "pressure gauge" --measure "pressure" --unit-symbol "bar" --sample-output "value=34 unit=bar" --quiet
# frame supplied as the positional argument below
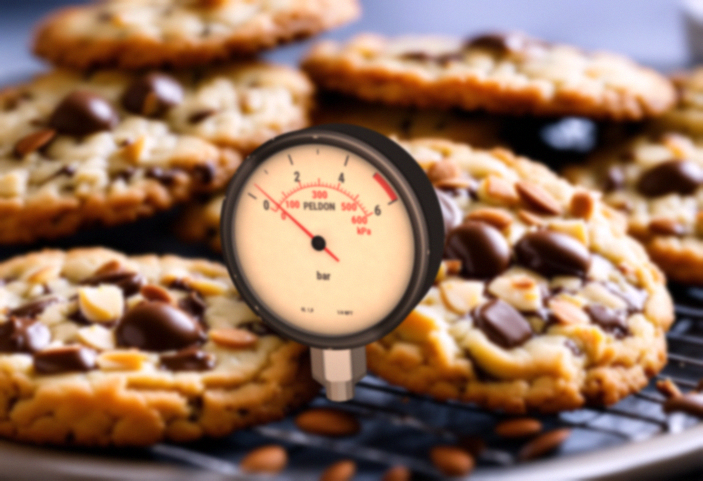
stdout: value=0.5 unit=bar
